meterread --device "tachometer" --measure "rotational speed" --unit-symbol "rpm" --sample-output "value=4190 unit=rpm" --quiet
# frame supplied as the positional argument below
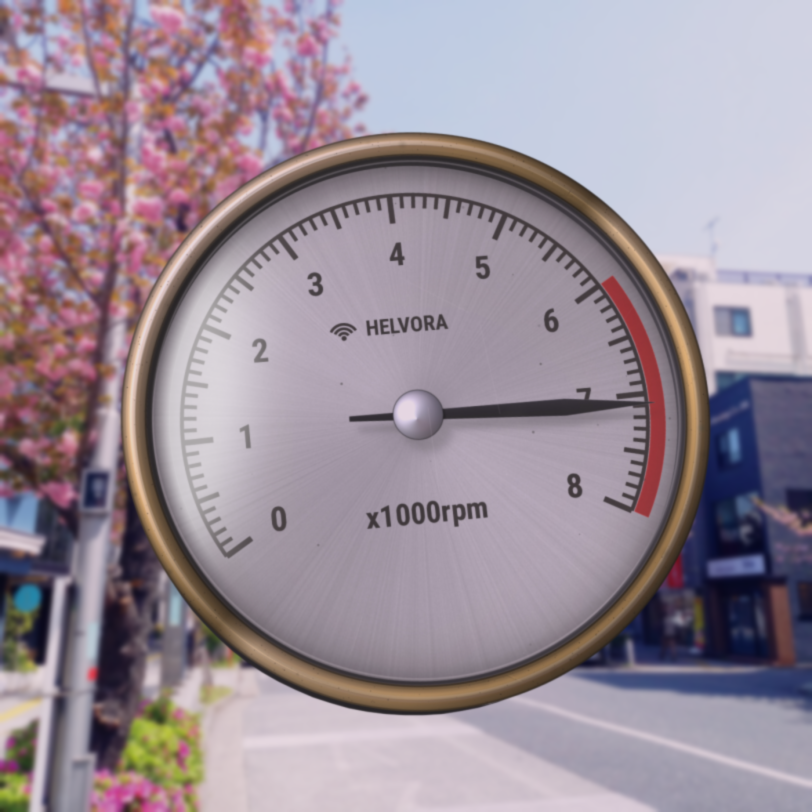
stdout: value=7100 unit=rpm
